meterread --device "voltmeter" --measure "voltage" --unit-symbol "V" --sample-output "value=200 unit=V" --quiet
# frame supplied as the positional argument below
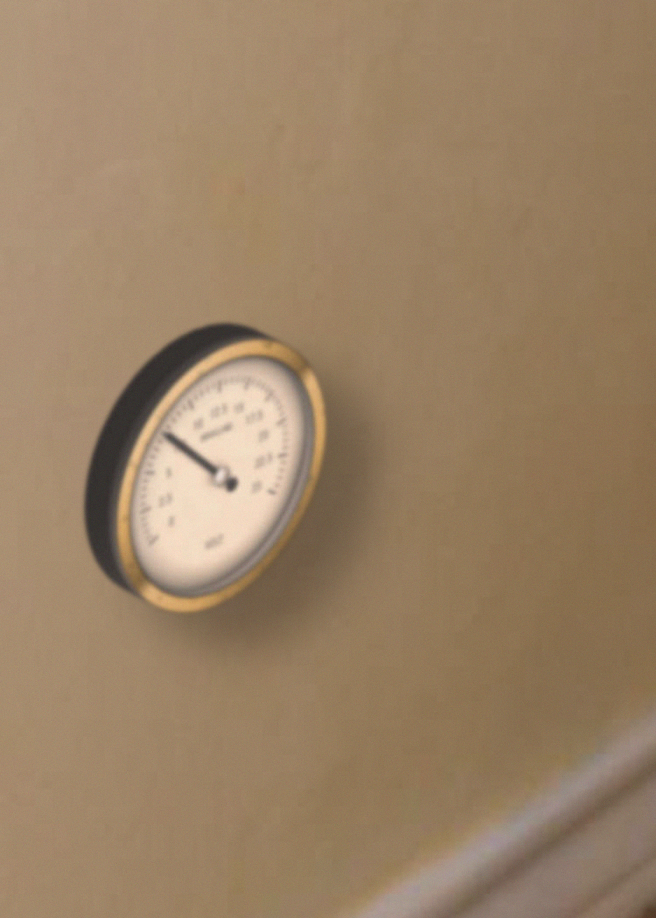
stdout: value=7.5 unit=V
